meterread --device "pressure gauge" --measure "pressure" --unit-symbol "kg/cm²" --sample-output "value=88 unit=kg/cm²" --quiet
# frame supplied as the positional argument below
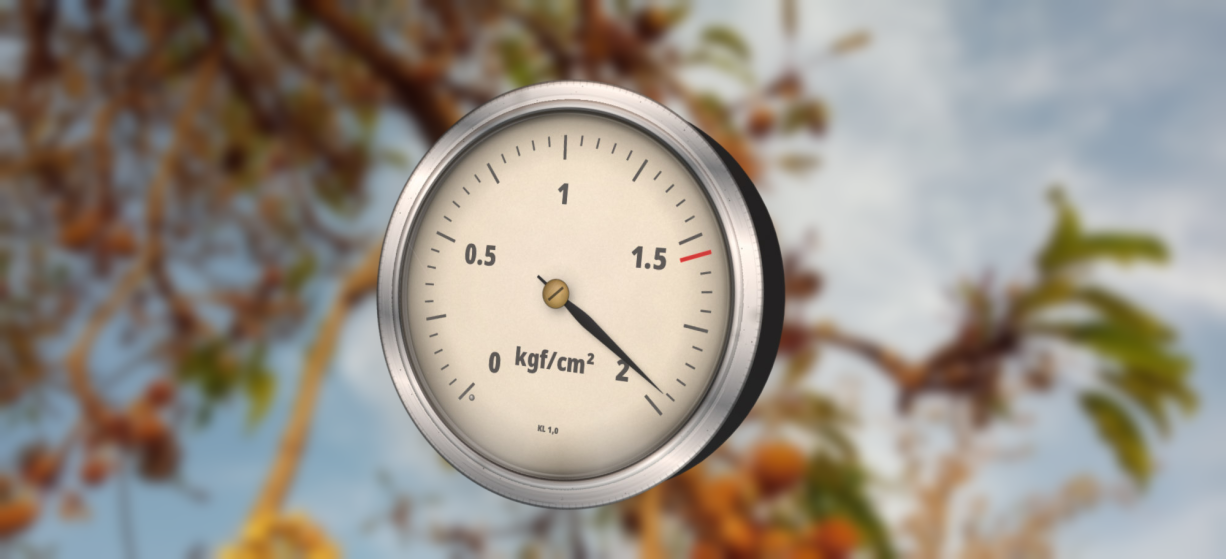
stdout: value=1.95 unit=kg/cm²
